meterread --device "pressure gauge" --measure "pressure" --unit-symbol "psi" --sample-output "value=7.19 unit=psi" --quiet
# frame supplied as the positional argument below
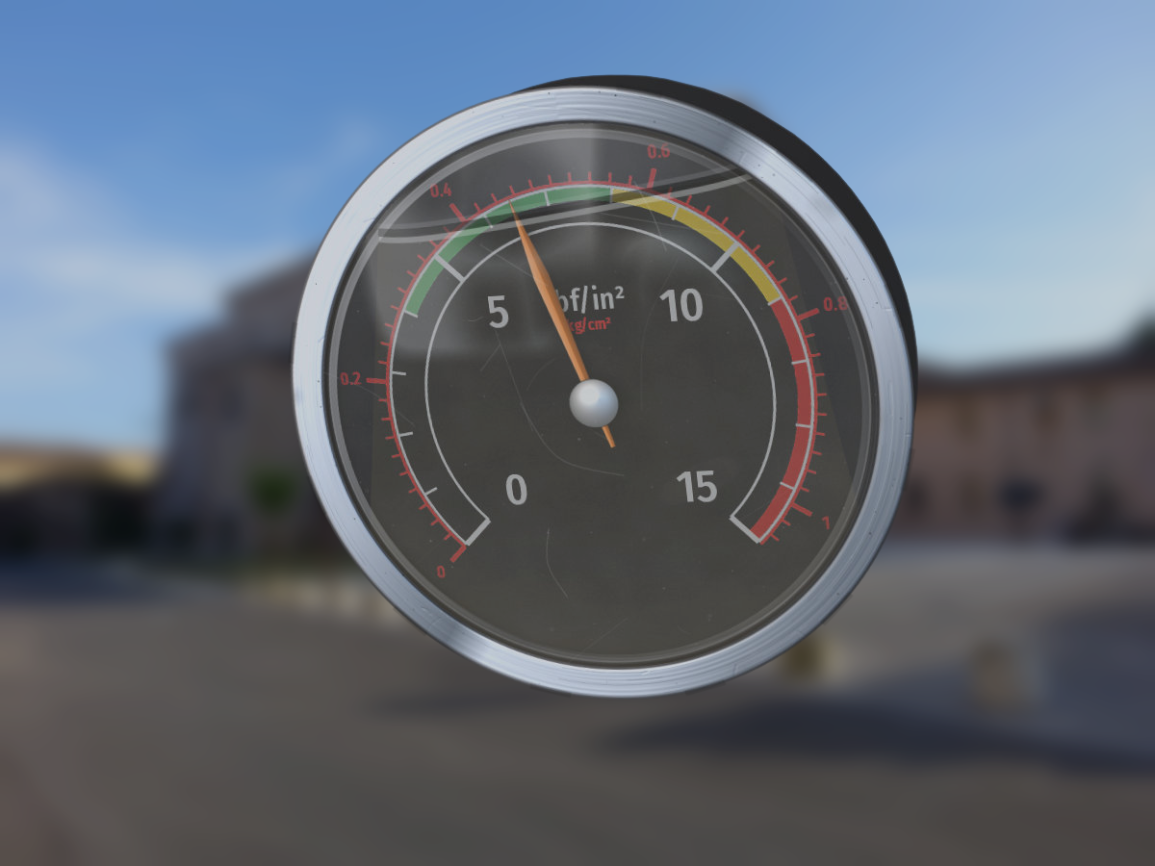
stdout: value=6.5 unit=psi
